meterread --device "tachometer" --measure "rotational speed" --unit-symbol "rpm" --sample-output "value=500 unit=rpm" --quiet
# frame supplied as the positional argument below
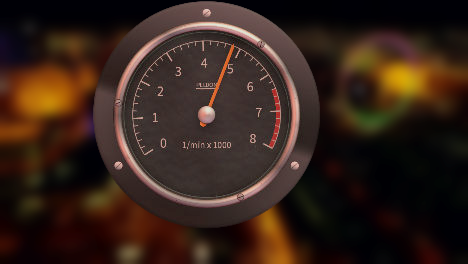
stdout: value=4800 unit=rpm
